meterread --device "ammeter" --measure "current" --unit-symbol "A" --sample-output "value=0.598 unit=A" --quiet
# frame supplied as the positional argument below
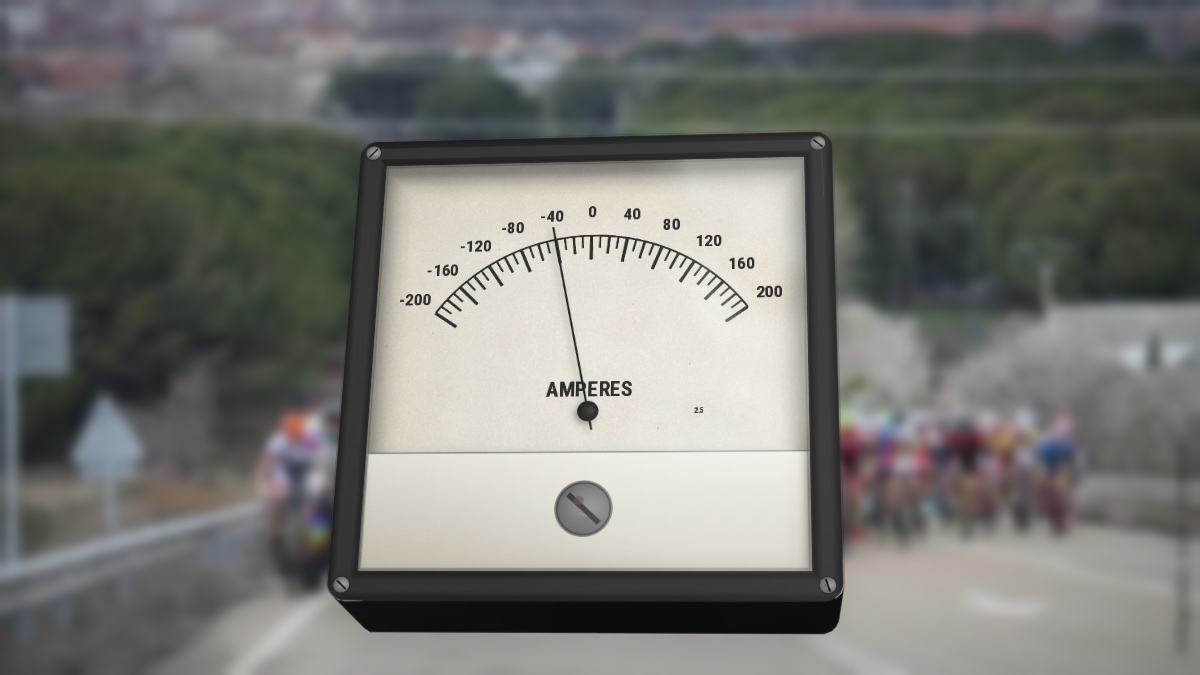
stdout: value=-40 unit=A
